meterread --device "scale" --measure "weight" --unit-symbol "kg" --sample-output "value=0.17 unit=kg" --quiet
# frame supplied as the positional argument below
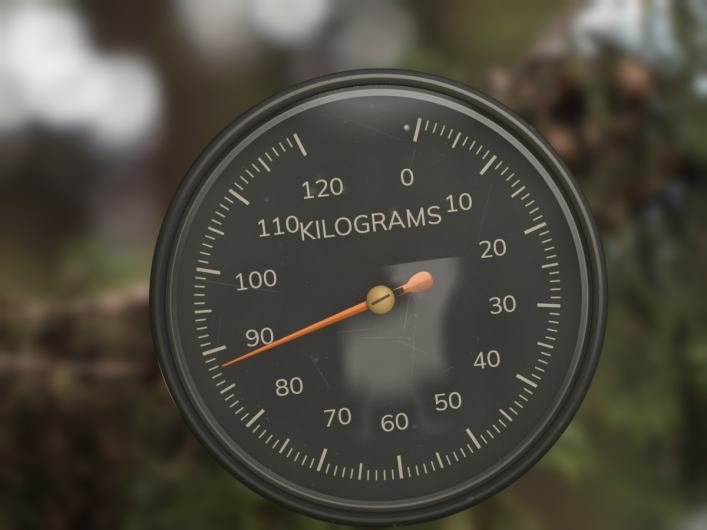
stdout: value=88 unit=kg
